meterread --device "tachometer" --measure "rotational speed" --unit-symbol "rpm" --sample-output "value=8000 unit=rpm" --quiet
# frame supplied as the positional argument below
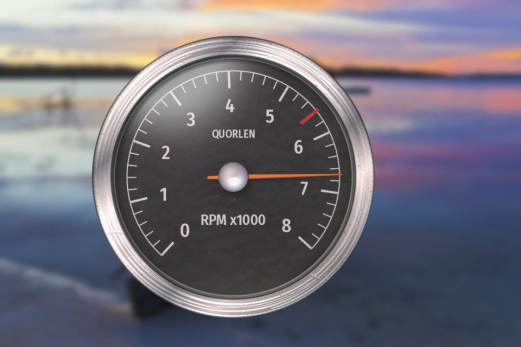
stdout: value=6700 unit=rpm
